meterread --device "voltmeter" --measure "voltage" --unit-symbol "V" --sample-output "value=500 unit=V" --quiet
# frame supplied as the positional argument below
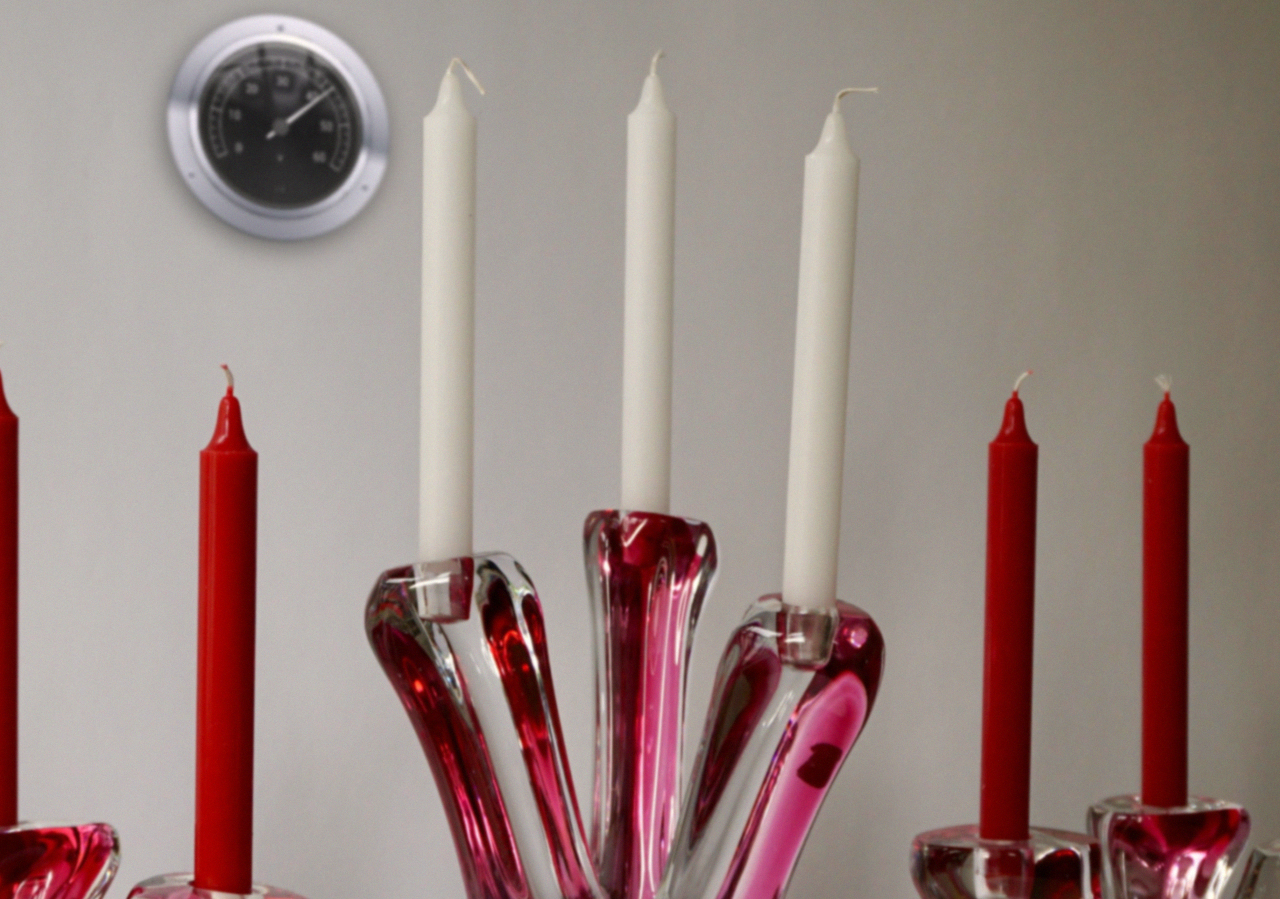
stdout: value=42 unit=V
